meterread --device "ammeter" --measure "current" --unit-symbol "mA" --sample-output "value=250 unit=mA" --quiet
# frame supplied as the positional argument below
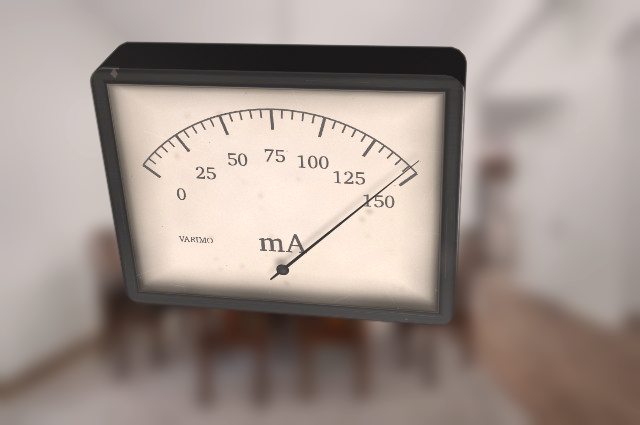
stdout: value=145 unit=mA
